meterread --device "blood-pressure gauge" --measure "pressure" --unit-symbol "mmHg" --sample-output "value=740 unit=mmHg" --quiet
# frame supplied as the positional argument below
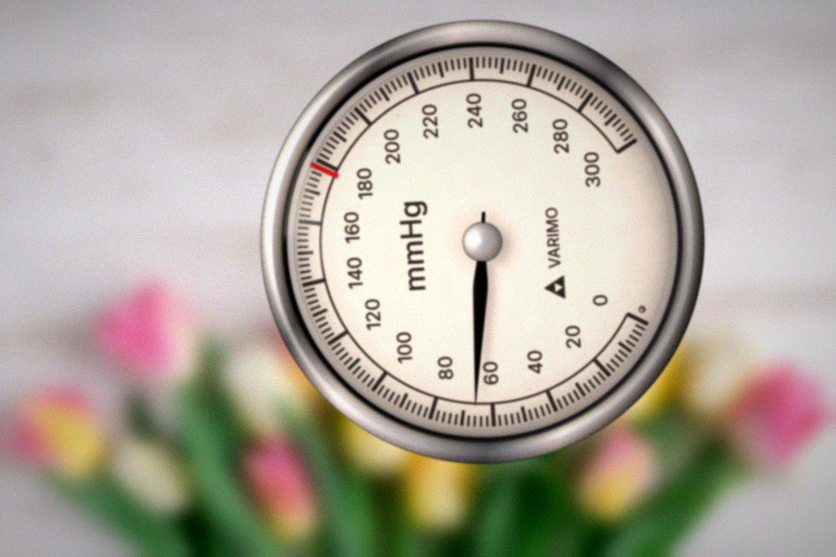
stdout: value=66 unit=mmHg
